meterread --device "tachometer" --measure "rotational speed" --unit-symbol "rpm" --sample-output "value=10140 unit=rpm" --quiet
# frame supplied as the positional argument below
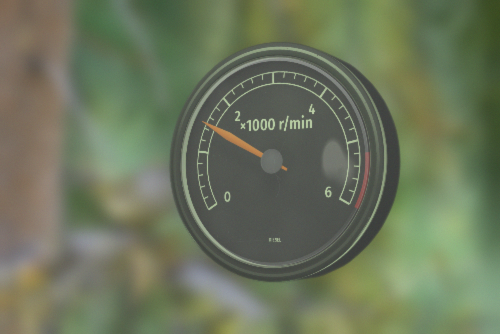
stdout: value=1500 unit=rpm
